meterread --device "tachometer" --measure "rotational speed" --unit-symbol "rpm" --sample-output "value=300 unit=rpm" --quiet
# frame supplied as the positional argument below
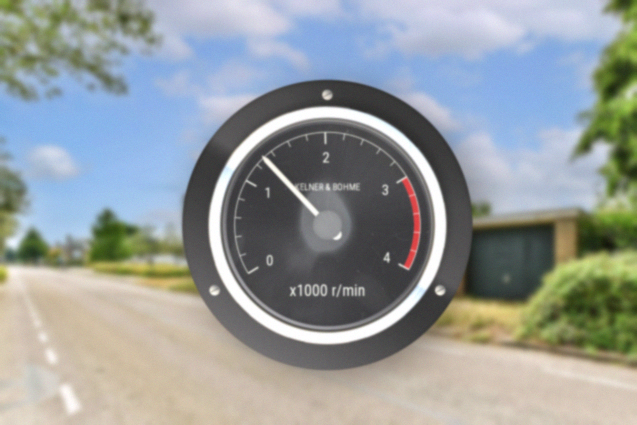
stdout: value=1300 unit=rpm
